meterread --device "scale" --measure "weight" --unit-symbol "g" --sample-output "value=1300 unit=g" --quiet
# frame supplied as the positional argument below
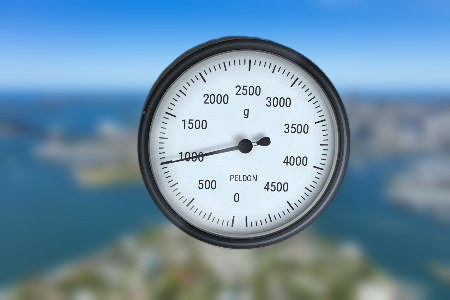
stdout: value=1000 unit=g
